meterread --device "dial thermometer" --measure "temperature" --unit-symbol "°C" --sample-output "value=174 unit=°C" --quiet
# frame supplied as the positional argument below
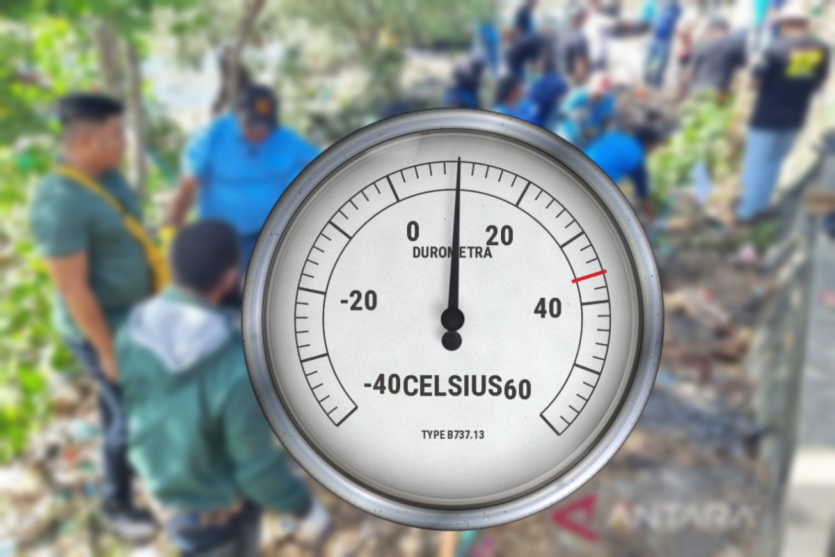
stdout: value=10 unit=°C
